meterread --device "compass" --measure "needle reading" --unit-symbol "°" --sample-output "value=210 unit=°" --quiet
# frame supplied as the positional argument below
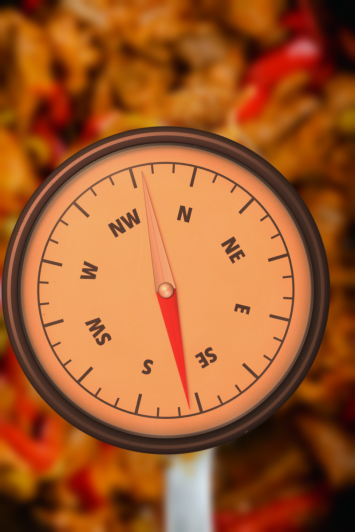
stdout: value=155 unit=°
